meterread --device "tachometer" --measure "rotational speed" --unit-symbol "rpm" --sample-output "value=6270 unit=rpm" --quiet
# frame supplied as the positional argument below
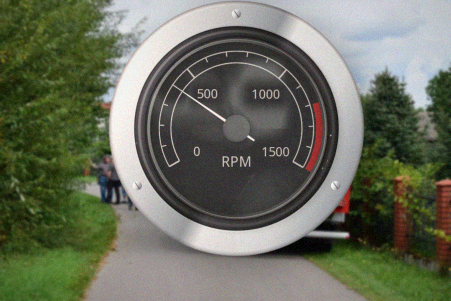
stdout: value=400 unit=rpm
